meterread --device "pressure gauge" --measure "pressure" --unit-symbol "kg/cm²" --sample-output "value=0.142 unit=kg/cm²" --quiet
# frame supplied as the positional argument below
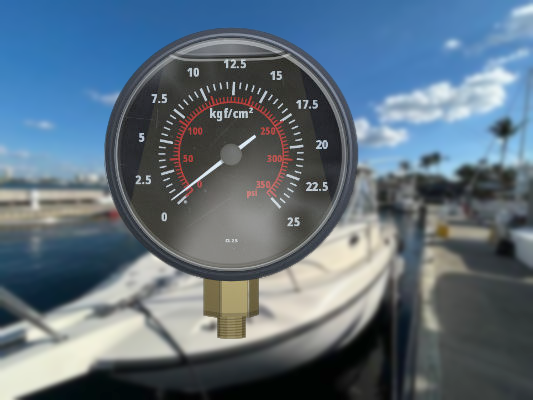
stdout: value=0.5 unit=kg/cm²
